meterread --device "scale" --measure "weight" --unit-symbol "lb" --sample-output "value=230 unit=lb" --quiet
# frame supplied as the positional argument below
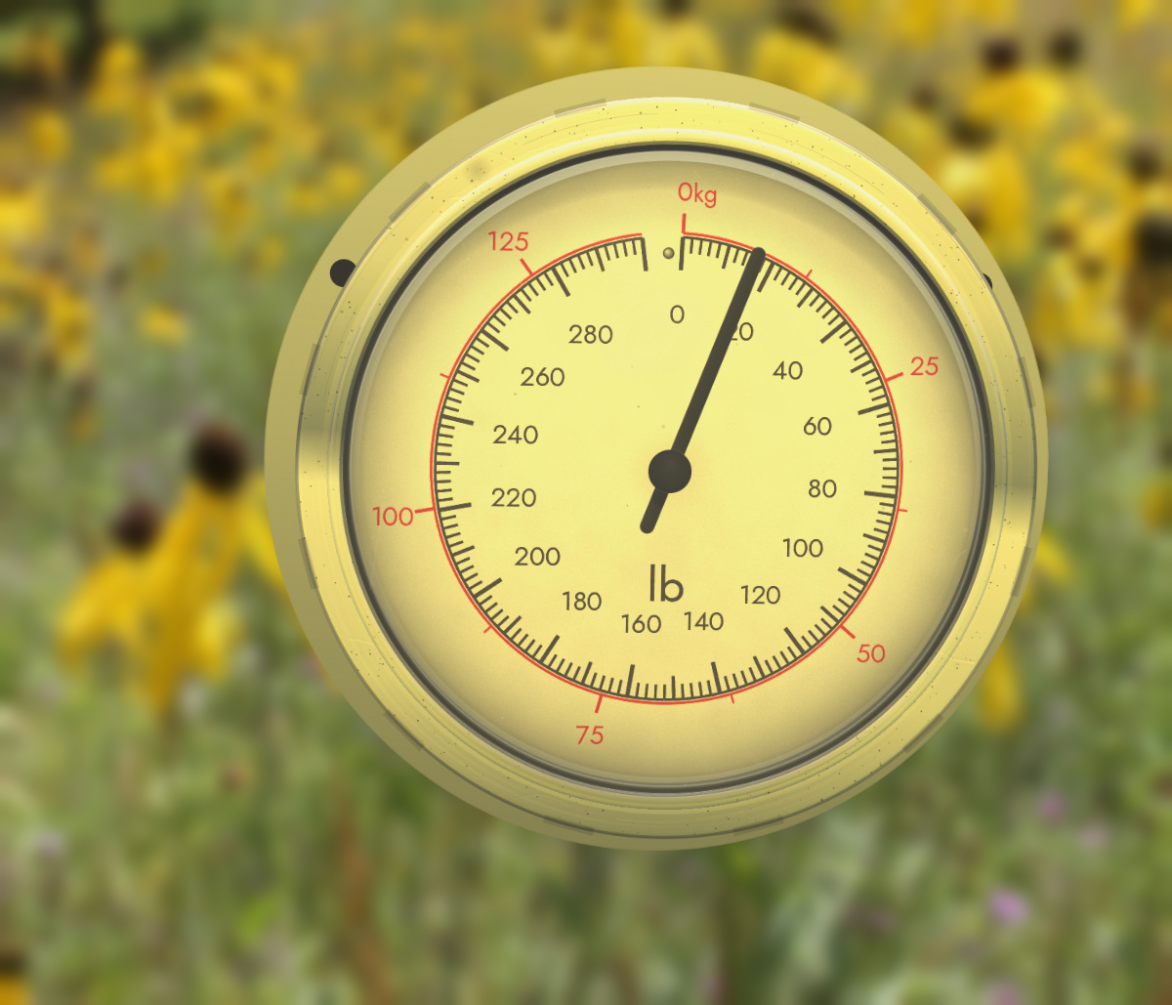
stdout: value=16 unit=lb
